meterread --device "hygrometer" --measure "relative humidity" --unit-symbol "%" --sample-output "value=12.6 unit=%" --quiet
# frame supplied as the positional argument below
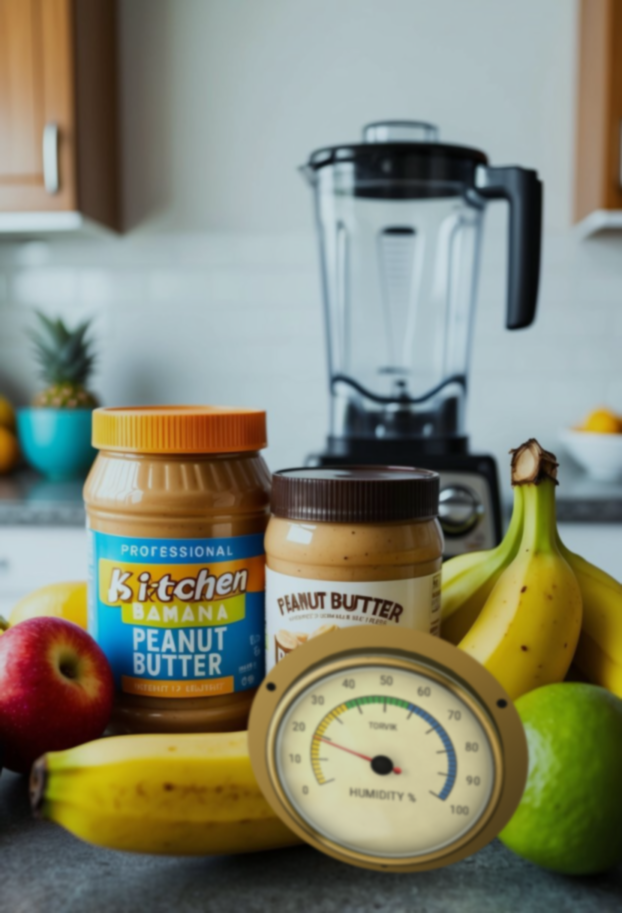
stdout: value=20 unit=%
